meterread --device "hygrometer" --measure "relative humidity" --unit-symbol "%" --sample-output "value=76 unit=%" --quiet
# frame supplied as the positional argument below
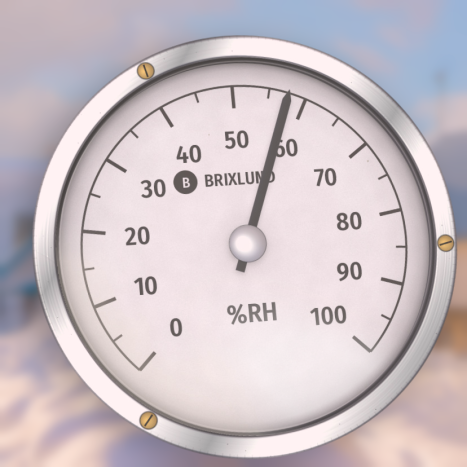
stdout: value=57.5 unit=%
